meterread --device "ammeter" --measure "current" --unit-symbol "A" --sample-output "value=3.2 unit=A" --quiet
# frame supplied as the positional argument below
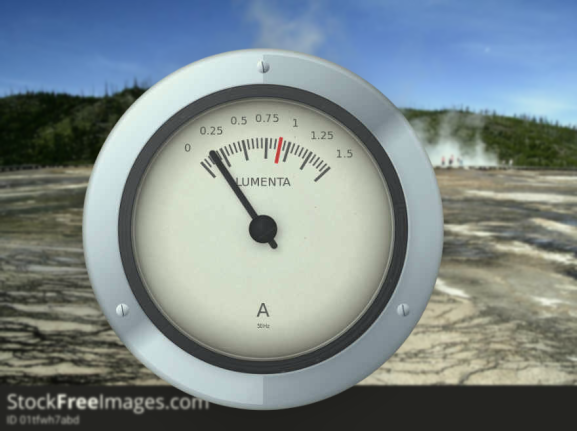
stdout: value=0.15 unit=A
